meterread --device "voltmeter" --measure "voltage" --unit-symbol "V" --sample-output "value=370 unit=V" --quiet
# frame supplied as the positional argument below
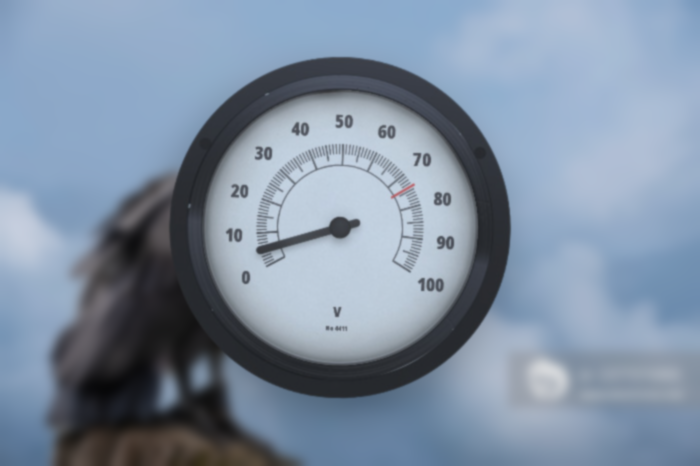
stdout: value=5 unit=V
